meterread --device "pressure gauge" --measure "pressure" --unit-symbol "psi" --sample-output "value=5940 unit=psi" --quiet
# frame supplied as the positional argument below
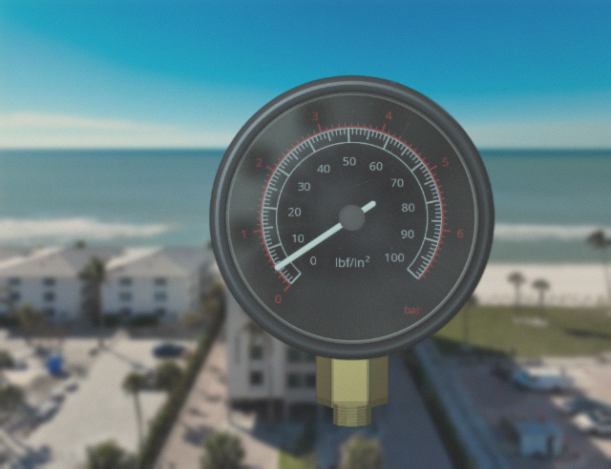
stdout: value=5 unit=psi
